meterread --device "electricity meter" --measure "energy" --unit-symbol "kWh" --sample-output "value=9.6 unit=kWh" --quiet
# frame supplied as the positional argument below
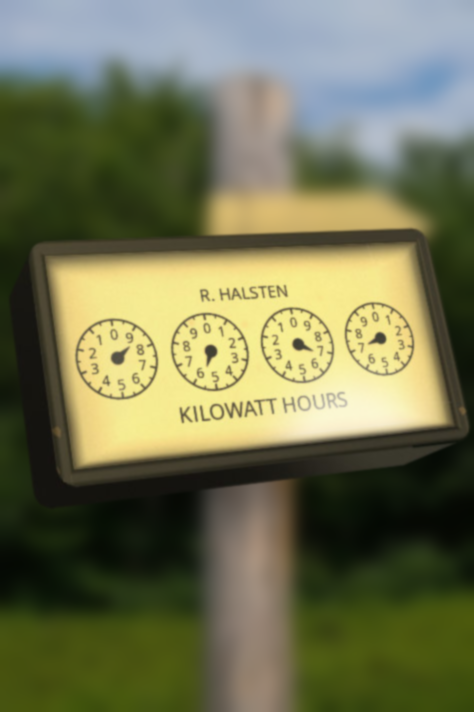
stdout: value=8567 unit=kWh
